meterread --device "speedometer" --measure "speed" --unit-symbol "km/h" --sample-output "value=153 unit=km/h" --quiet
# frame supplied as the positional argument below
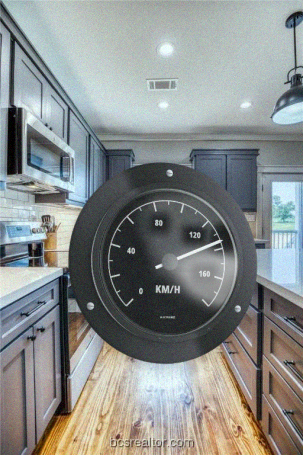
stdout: value=135 unit=km/h
